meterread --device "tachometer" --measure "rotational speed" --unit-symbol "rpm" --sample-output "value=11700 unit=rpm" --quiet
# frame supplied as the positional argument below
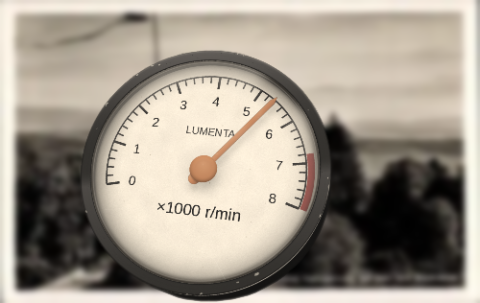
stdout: value=5400 unit=rpm
